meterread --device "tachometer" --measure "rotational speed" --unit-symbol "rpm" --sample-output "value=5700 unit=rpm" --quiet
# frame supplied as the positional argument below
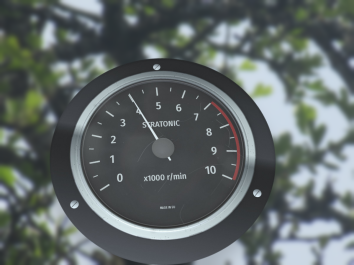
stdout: value=4000 unit=rpm
